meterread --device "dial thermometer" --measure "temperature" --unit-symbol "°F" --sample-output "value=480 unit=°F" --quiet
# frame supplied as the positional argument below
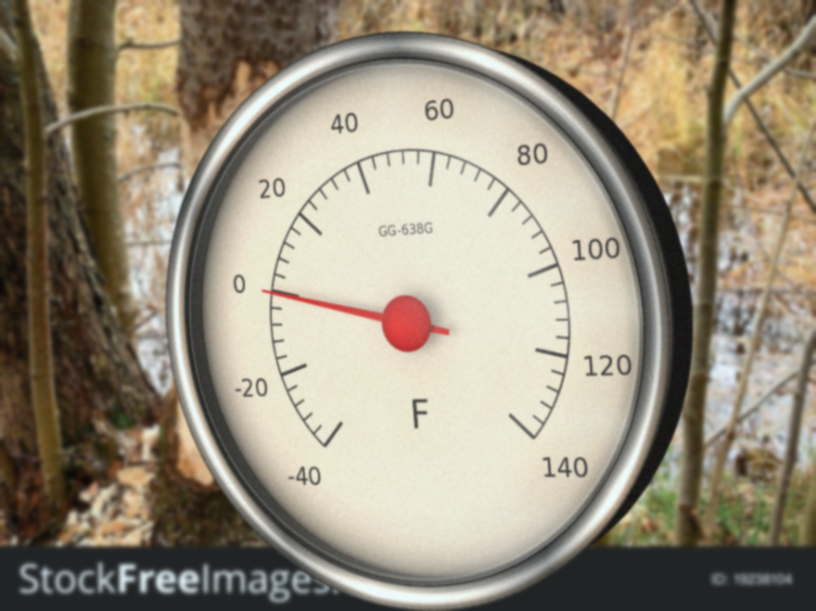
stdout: value=0 unit=°F
